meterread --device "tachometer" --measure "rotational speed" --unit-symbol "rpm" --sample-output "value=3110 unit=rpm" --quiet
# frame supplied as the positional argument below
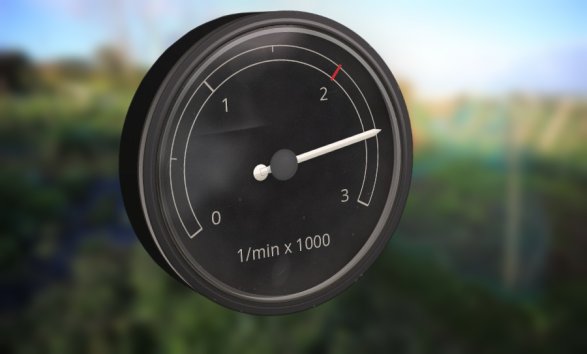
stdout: value=2500 unit=rpm
